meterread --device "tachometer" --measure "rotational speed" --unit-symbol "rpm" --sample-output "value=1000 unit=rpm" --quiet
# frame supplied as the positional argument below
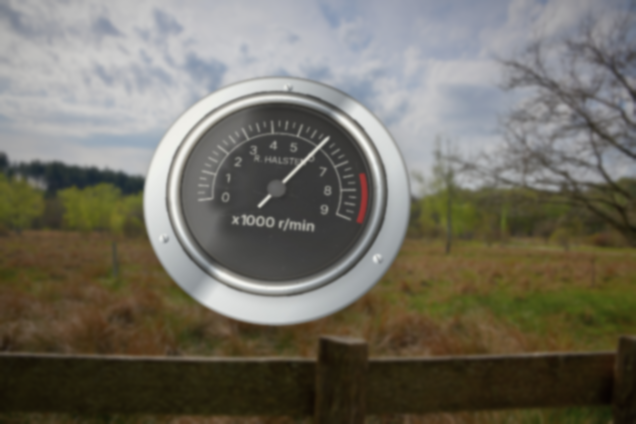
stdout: value=6000 unit=rpm
